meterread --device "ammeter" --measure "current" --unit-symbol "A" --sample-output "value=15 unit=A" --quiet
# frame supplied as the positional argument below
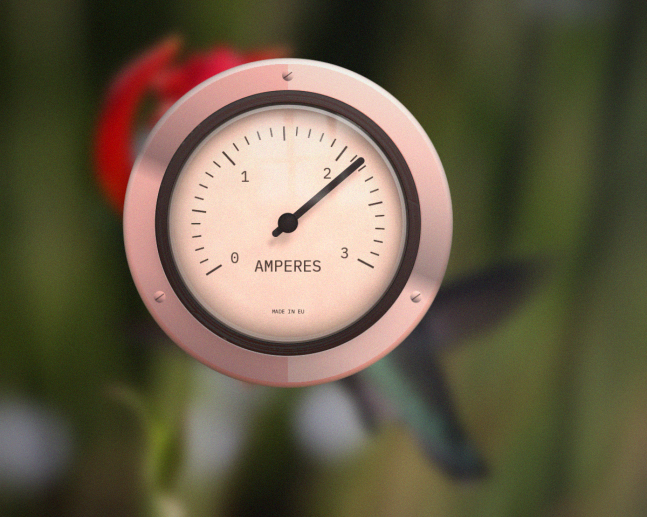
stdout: value=2.15 unit=A
